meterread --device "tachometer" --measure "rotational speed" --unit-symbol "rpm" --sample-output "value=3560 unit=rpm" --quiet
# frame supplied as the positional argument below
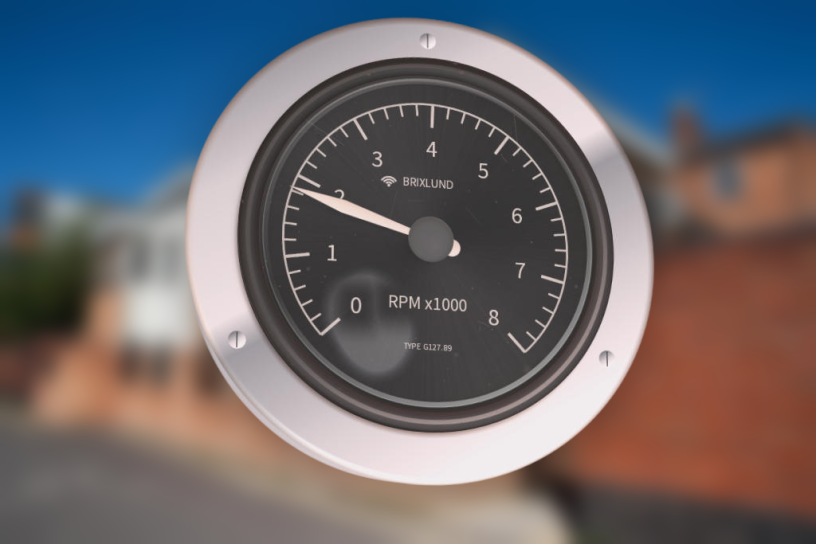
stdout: value=1800 unit=rpm
